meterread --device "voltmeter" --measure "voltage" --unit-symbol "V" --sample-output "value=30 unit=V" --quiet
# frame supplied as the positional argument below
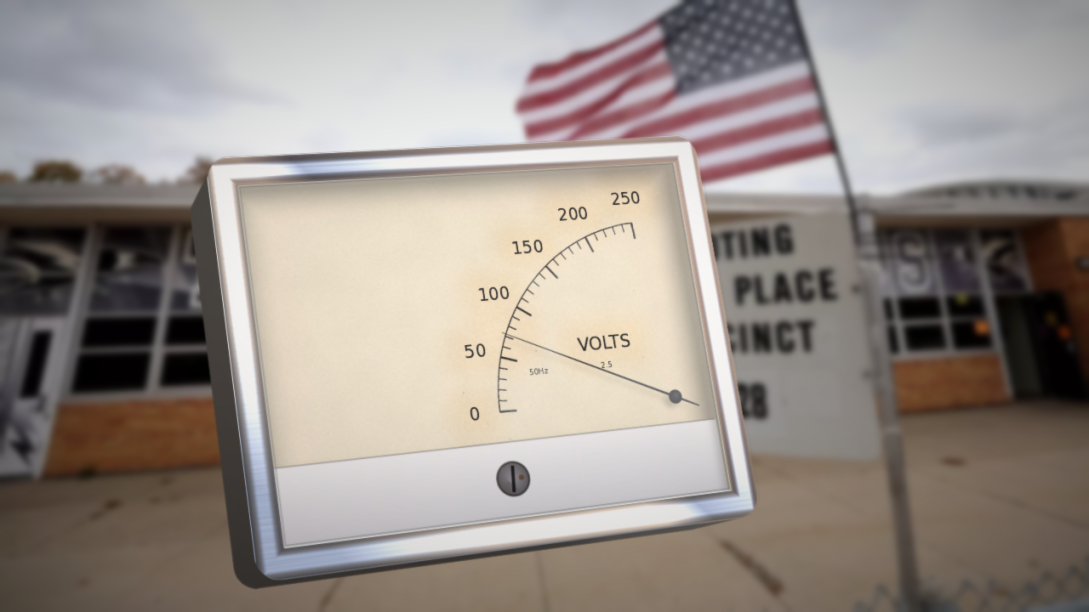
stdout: value=70 unit=V
